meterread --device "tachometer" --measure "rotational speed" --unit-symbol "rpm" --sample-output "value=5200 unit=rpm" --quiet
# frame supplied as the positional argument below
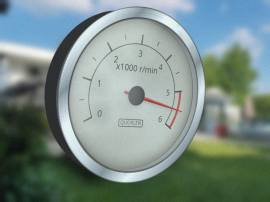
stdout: value=5500 unit=rpm
